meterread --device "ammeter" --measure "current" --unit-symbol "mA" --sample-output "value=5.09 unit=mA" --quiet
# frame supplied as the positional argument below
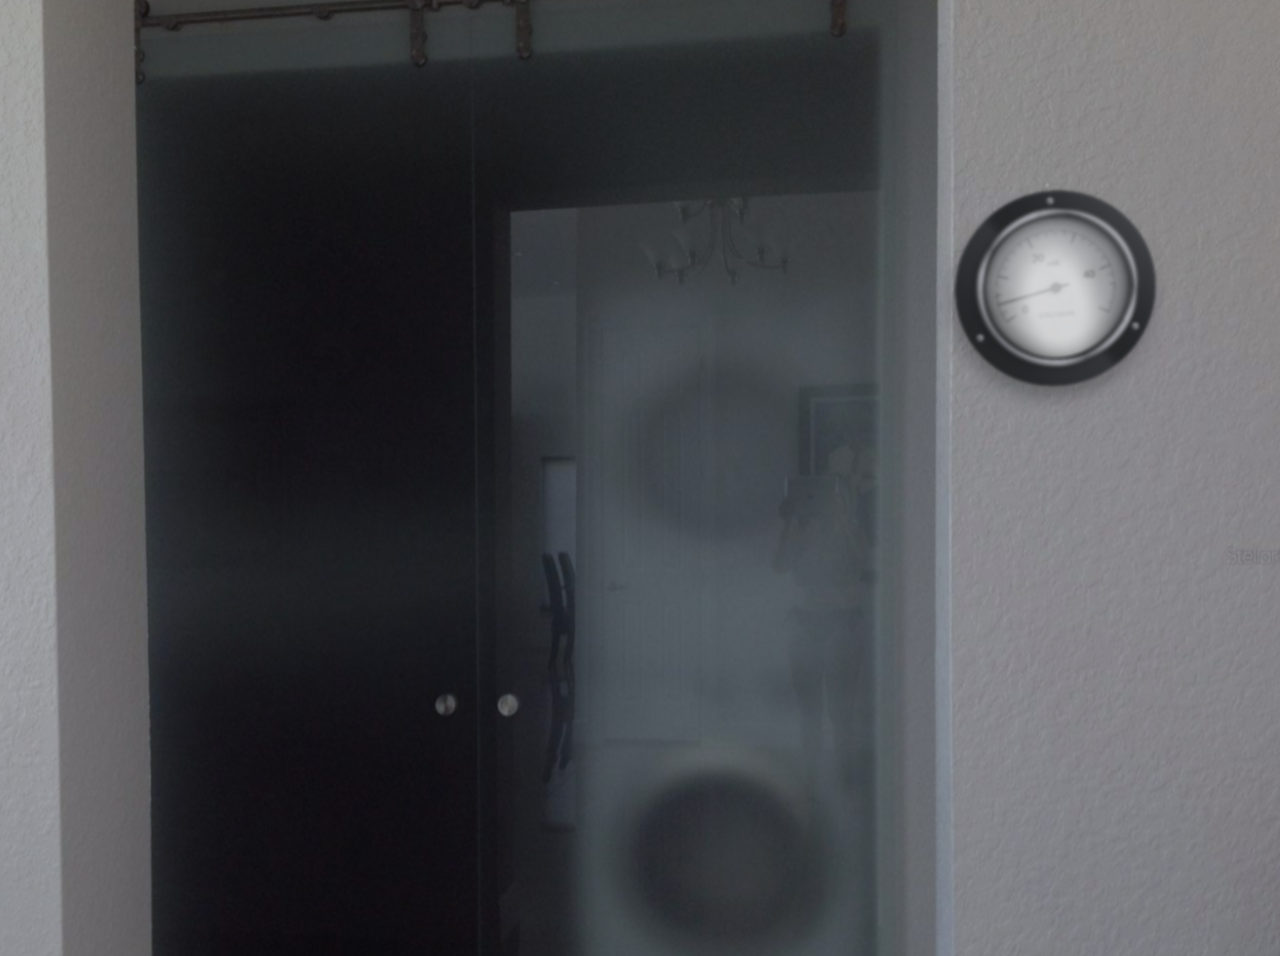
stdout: value=4 unit=mA
